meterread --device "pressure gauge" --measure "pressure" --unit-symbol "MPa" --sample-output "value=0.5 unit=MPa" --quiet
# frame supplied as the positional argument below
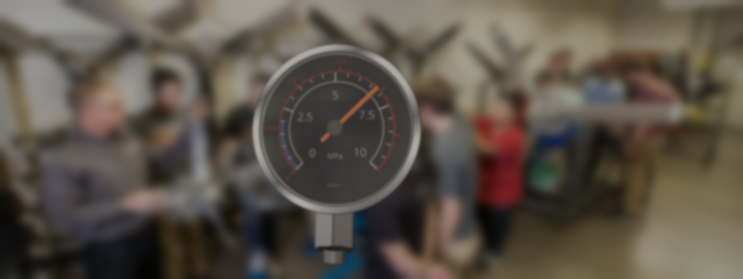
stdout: value=6.75 unit=MPa
